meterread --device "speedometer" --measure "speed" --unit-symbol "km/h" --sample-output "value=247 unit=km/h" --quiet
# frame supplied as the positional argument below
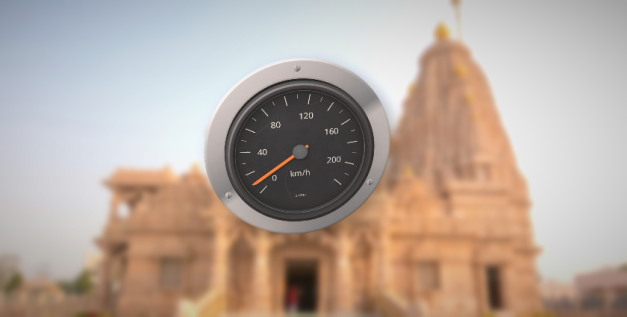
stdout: value=10 unit=km/h
